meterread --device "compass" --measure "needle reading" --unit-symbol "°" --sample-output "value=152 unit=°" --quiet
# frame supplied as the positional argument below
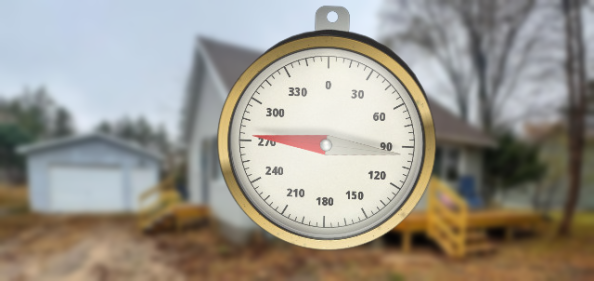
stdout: value=275 unit=°
